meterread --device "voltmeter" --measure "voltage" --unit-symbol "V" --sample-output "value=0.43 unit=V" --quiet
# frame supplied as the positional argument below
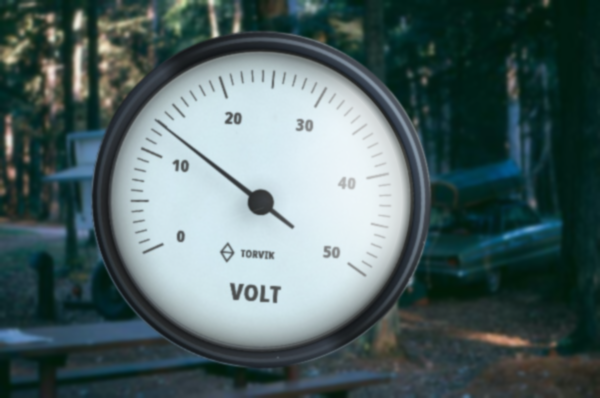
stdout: value=13 unit=V
